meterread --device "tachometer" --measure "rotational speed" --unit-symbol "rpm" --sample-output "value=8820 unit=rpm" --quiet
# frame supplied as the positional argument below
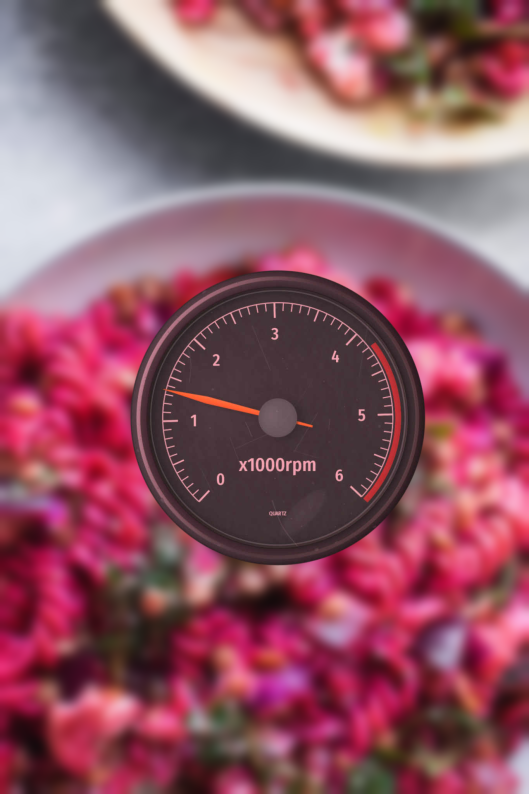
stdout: value=1350 unit=rpm
